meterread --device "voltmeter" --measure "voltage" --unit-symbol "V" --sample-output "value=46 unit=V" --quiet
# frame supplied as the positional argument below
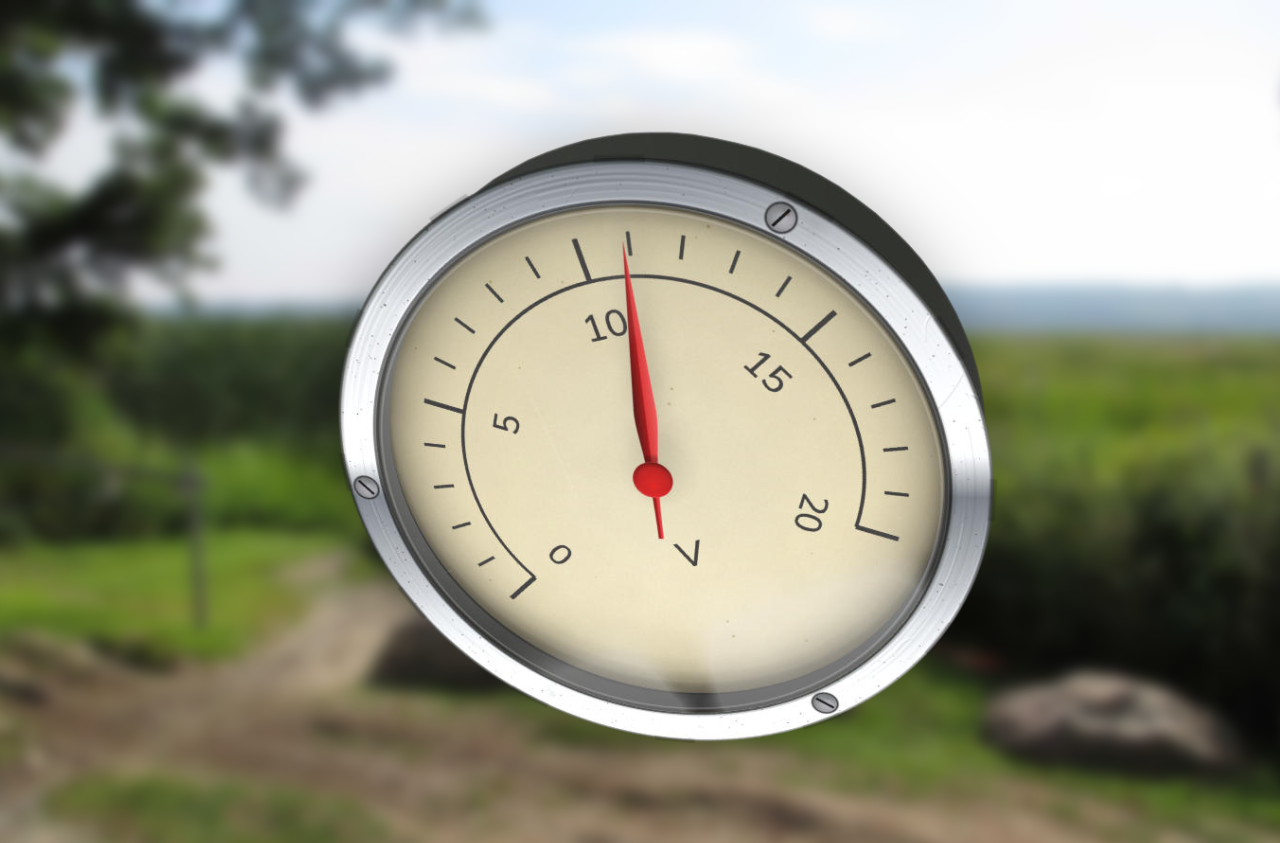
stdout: value=11 unit=V
